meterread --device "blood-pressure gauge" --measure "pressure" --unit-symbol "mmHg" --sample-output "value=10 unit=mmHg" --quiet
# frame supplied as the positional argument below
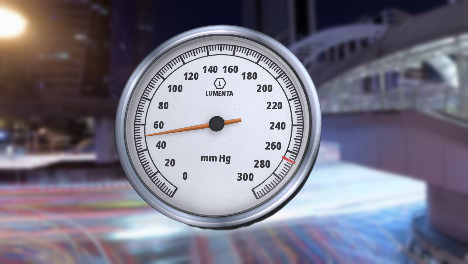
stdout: value=50 unit=mmHg
